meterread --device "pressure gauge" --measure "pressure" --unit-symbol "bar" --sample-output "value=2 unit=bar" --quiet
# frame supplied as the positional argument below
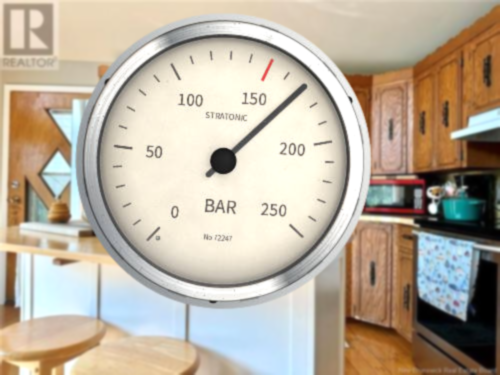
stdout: value=170 unit=bar
